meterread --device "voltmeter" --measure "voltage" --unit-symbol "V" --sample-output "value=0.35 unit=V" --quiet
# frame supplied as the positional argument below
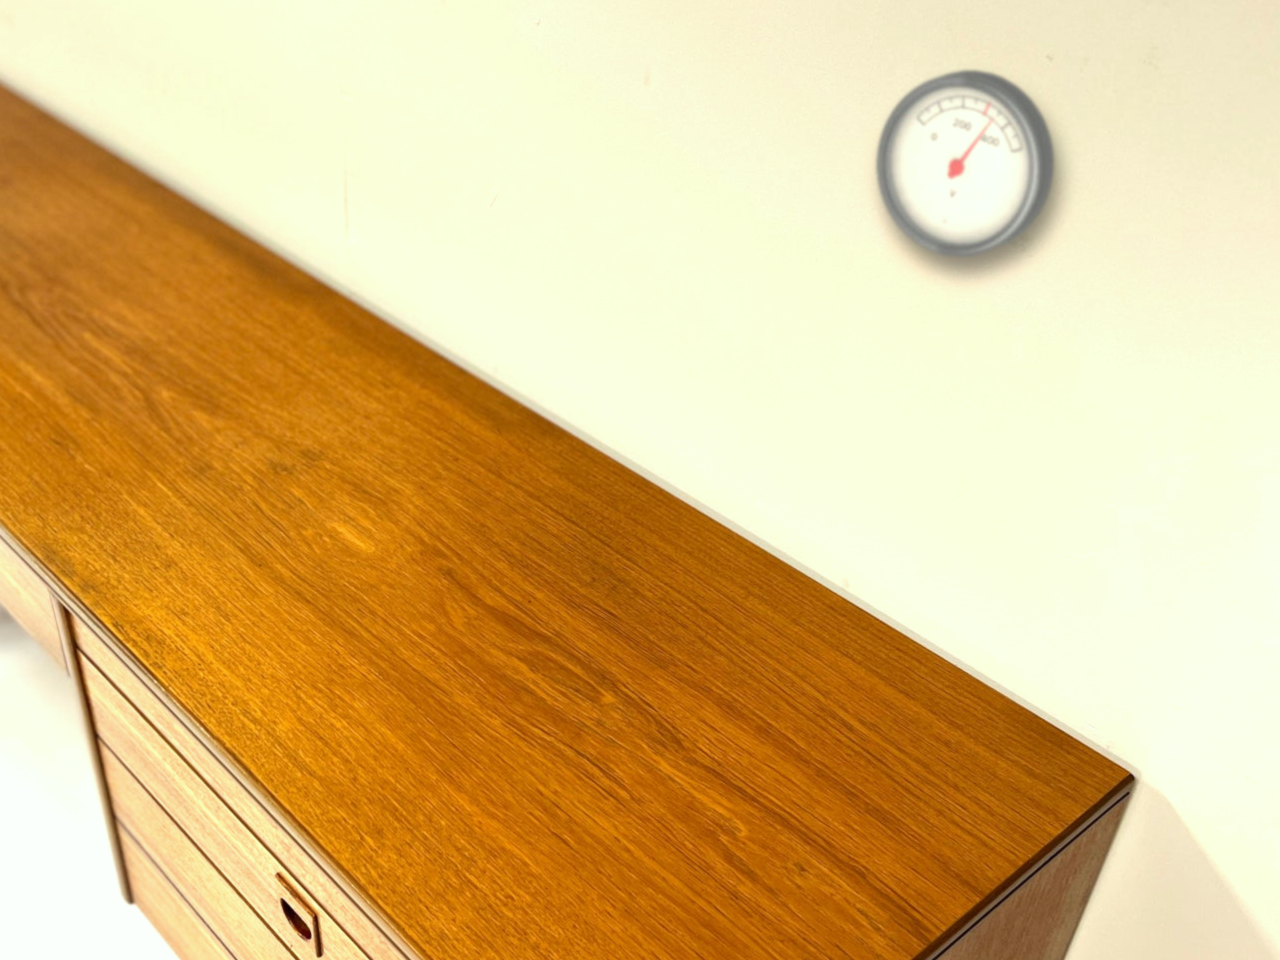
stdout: value=350 unit=V
